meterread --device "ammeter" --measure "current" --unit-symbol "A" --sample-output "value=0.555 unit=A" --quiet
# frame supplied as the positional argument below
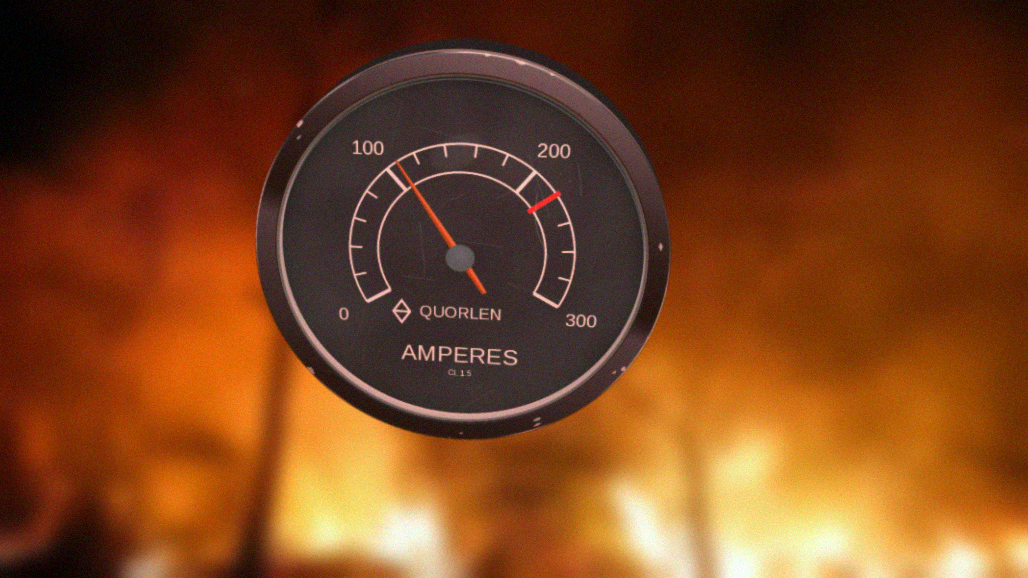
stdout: value=110 unit=A
